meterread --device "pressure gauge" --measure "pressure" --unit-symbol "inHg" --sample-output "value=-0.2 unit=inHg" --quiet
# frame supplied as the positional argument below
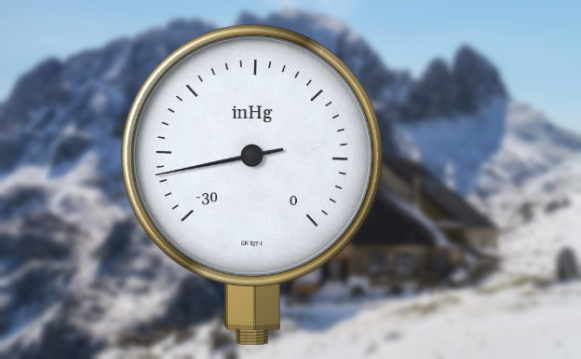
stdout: value=-26.5 unit=inHg
